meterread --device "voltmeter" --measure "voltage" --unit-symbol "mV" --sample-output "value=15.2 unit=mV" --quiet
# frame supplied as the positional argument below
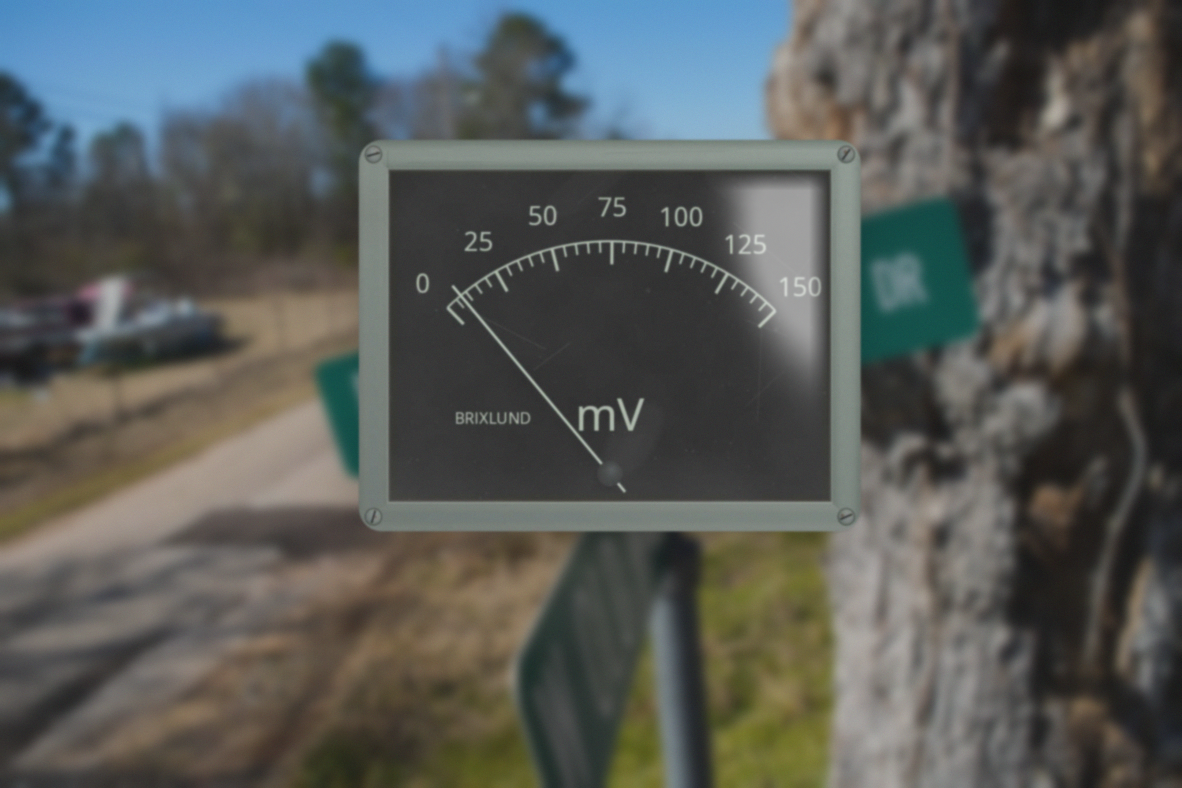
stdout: value=7.5 unit=mV
